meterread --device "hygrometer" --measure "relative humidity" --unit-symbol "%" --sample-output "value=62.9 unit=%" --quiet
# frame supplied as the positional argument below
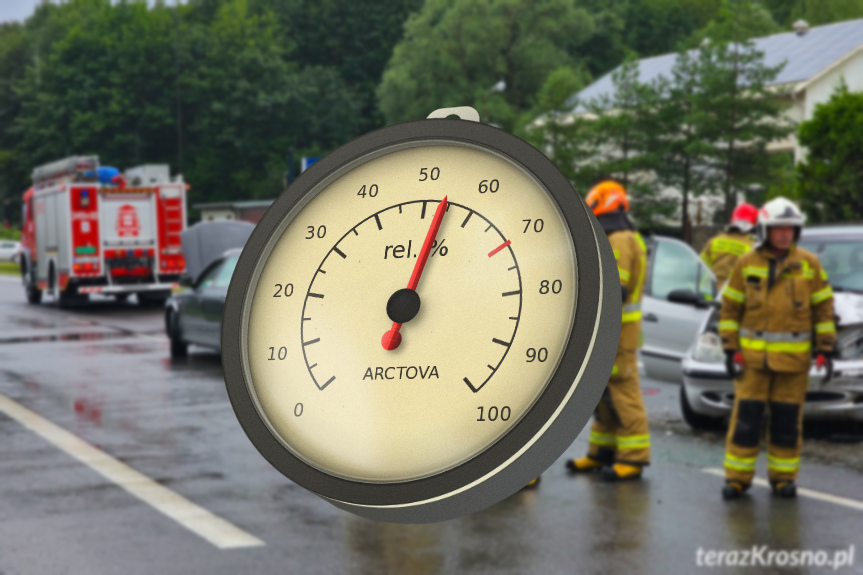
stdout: value=55 unit=%
